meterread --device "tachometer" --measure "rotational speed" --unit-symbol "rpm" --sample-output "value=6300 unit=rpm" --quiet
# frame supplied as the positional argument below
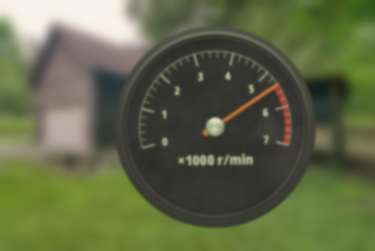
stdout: value=5400 unit=rpm
